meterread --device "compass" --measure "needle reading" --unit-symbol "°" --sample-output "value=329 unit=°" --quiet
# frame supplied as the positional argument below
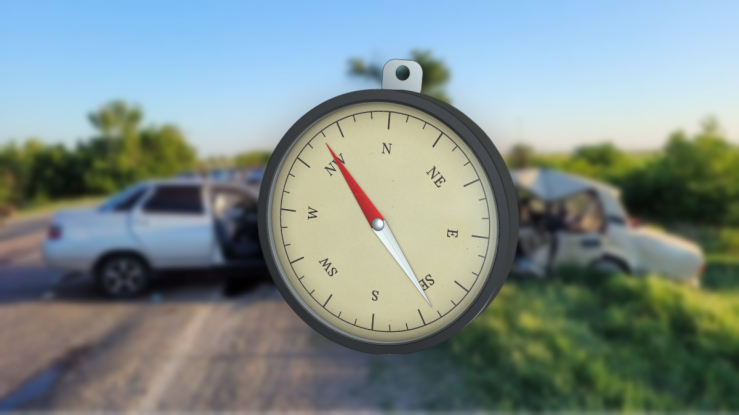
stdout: value=320 unit=°
